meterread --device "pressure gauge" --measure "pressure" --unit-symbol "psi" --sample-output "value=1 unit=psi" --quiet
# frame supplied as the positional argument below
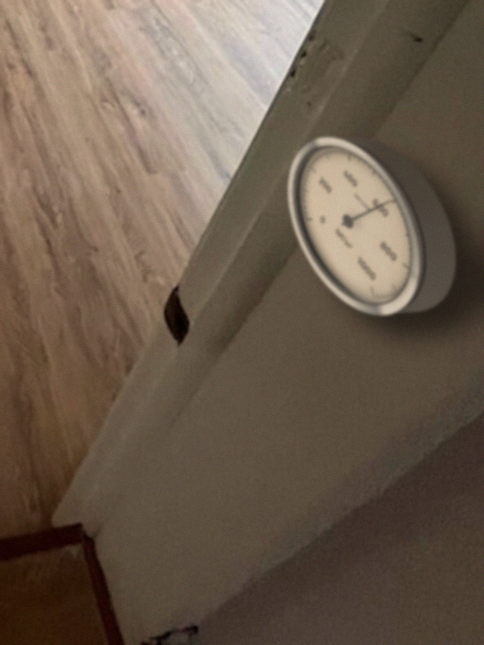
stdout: value=600 unit=psi
